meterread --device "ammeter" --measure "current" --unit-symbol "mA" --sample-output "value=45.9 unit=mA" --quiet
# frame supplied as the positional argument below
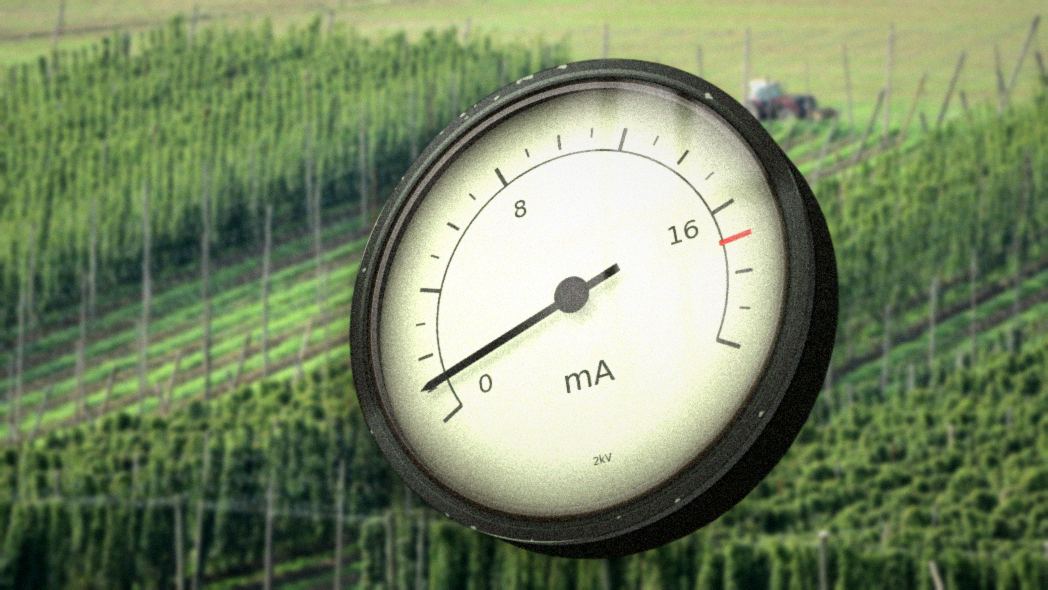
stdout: value=1 unit=mA
